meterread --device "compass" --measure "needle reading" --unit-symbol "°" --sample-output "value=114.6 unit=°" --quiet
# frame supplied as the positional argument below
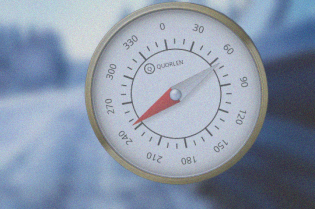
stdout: value=245 unit=°
